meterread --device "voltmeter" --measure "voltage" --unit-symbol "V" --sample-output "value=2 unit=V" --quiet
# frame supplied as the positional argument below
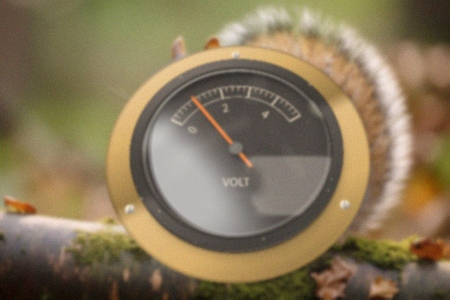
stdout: value=1 unit=V
